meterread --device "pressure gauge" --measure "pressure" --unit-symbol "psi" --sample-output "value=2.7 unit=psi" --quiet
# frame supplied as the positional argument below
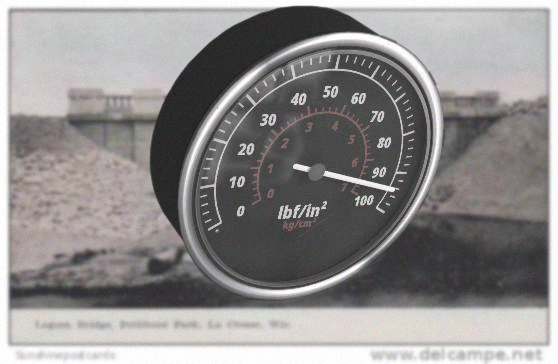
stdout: value=94 unit=psi
